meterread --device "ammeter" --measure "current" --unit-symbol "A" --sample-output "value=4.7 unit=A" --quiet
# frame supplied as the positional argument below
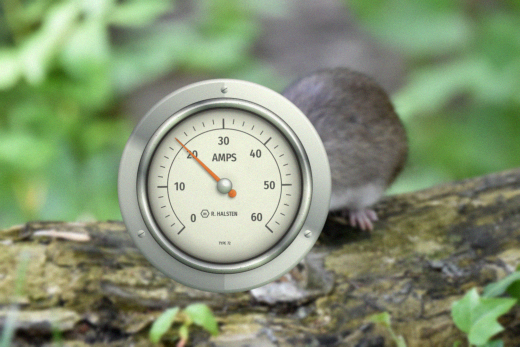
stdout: value=20 unit=A
